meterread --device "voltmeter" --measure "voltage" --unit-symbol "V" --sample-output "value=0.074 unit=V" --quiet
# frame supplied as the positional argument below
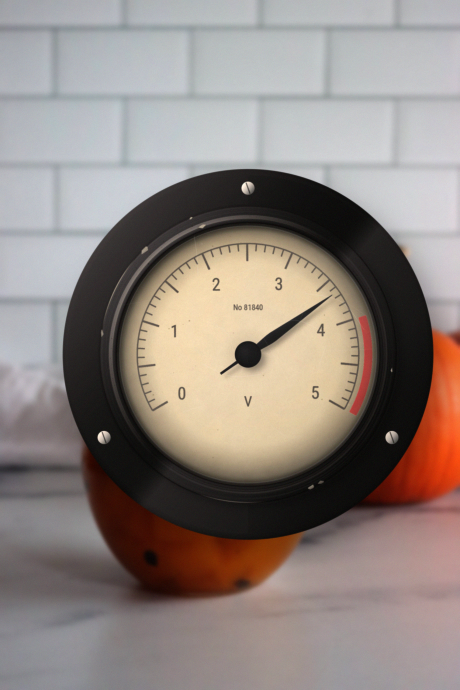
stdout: value=3.65 unit=V
